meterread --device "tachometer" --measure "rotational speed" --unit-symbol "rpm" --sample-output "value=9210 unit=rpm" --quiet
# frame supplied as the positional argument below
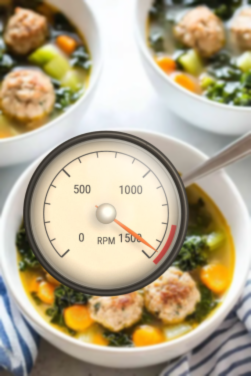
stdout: value=1450 unit=rpm
